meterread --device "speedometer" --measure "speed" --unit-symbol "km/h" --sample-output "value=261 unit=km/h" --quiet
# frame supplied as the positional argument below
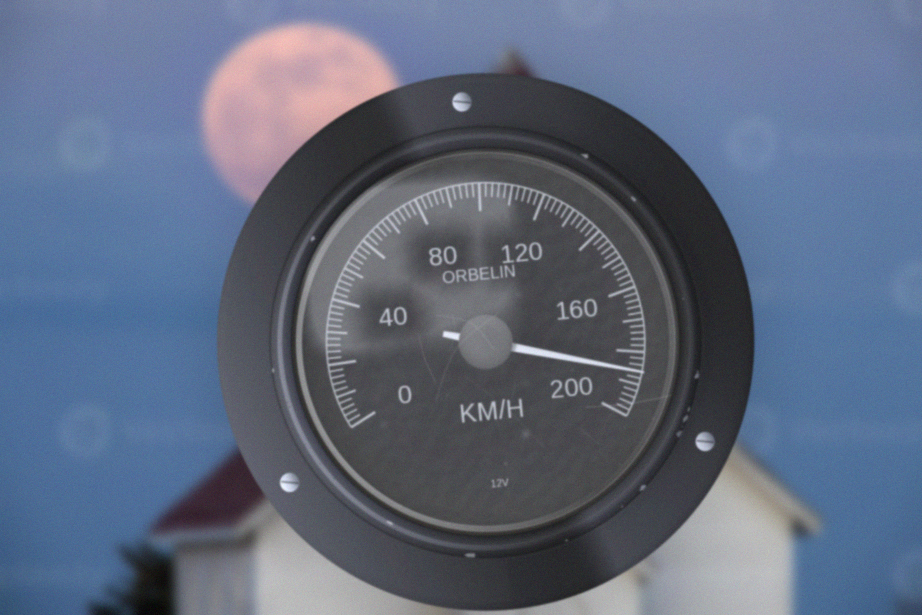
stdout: value=186 unit=km/h
